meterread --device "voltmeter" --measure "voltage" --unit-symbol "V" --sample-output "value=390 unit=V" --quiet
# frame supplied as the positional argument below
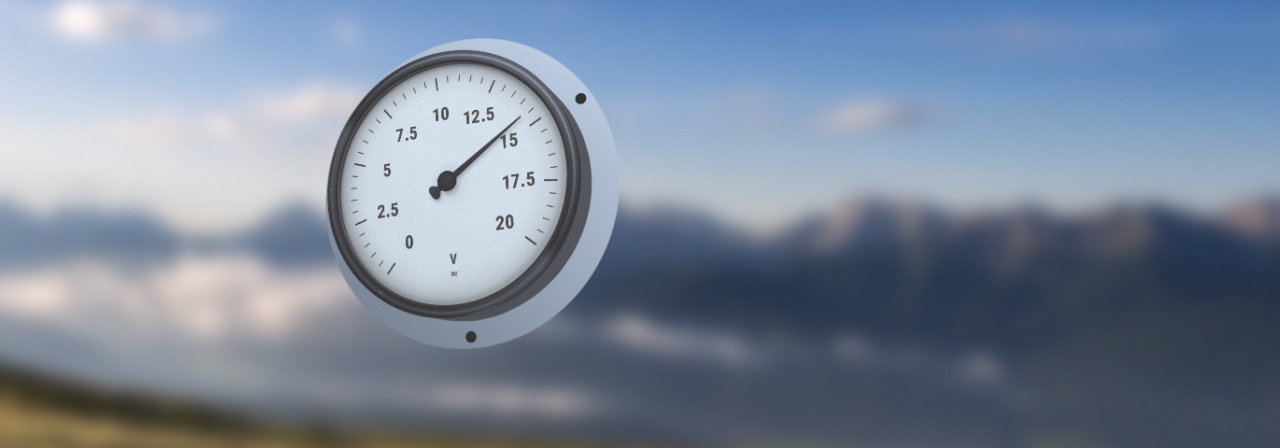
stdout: value=14.5 unit=V
